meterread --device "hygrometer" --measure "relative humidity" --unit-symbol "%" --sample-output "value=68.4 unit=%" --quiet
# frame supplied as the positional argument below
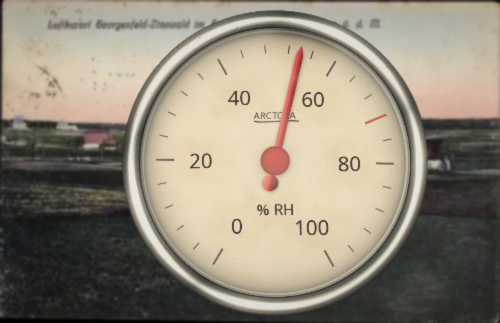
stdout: value=54 unit=%
